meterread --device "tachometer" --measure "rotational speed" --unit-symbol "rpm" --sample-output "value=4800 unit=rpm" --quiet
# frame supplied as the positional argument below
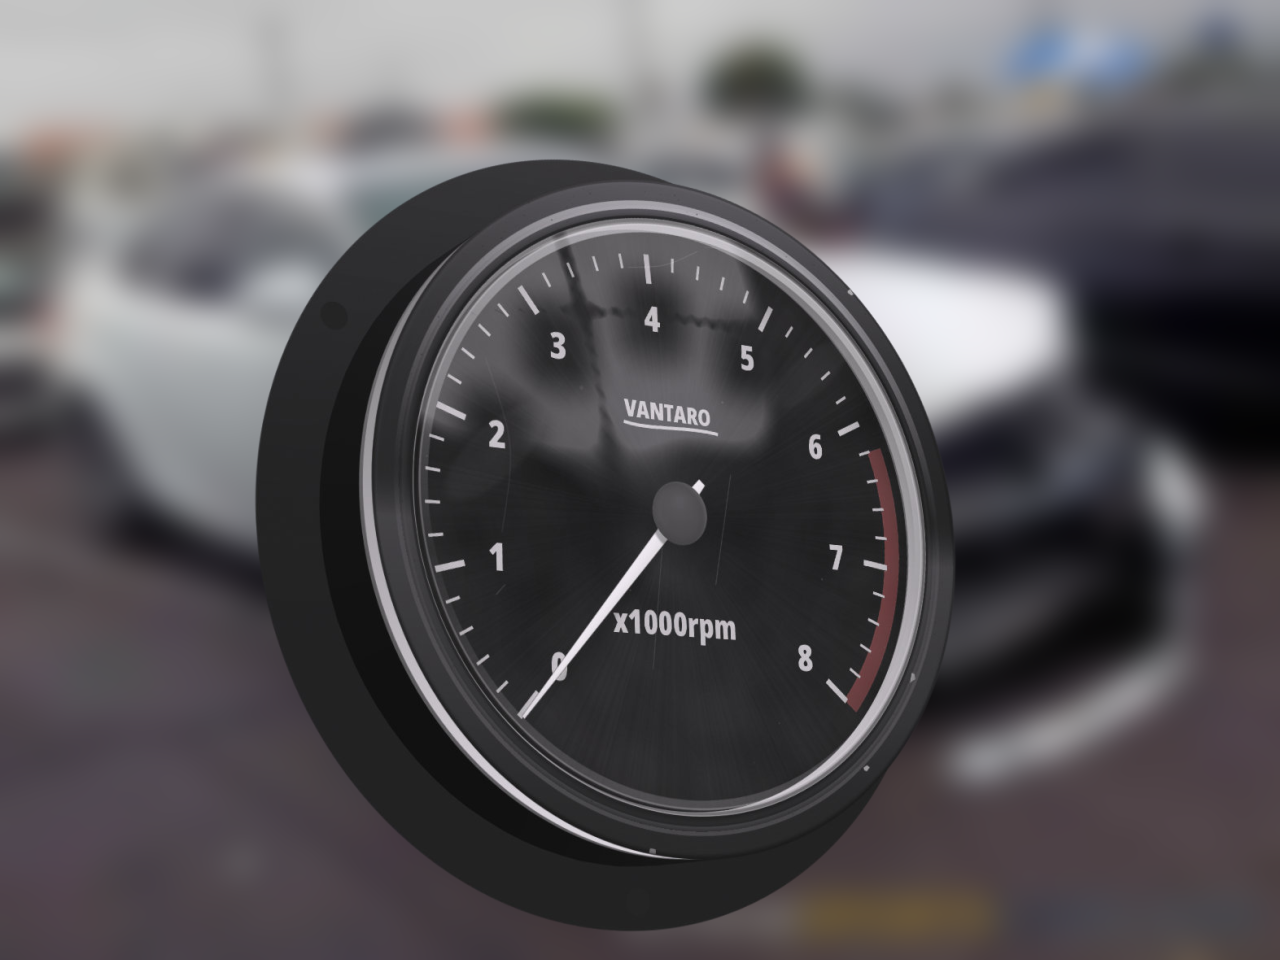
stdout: value=0 unit=rpm
